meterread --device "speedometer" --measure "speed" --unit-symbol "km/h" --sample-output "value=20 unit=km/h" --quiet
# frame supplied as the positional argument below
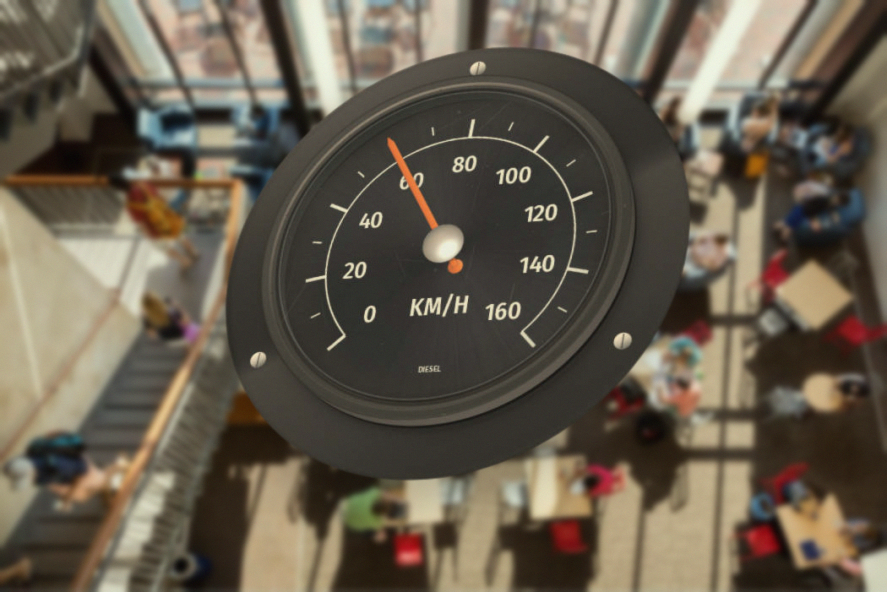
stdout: value=60 unit=km/h
